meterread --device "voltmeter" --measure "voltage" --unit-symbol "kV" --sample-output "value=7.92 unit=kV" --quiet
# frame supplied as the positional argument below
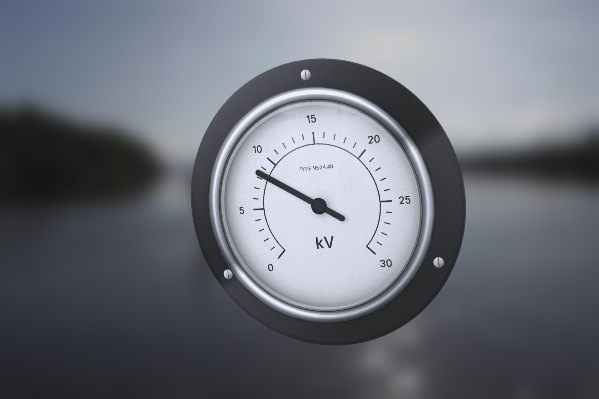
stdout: value=8.5 unit=kV
